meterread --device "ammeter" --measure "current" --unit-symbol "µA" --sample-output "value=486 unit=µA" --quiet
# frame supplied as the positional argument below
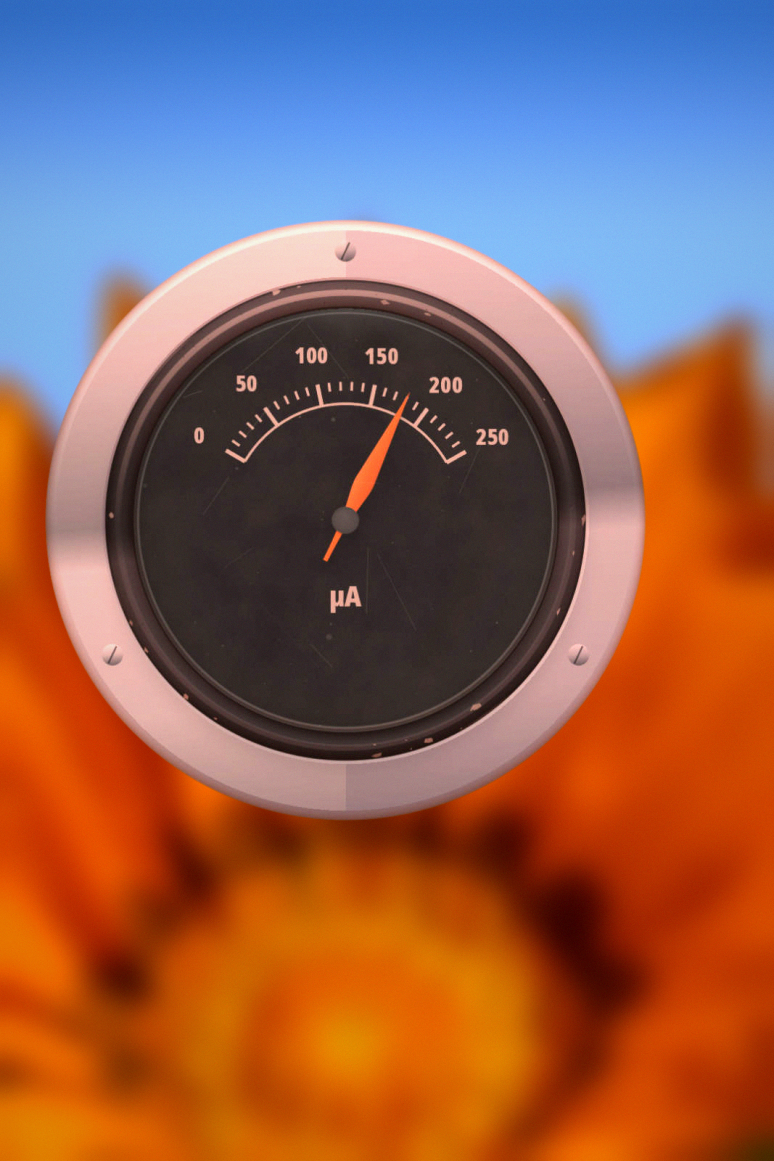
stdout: value=180 unit=µA
